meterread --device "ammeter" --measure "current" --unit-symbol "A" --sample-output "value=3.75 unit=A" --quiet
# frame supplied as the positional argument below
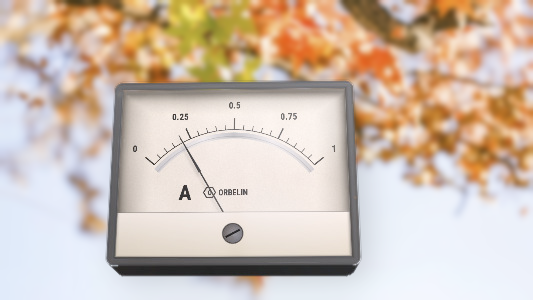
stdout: value=0.2 unit=A
